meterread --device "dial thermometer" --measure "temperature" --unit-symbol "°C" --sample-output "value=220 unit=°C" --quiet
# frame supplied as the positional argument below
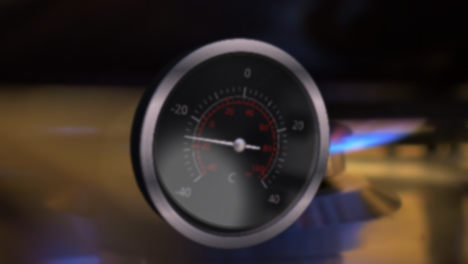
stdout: value=-26 unit=°C
